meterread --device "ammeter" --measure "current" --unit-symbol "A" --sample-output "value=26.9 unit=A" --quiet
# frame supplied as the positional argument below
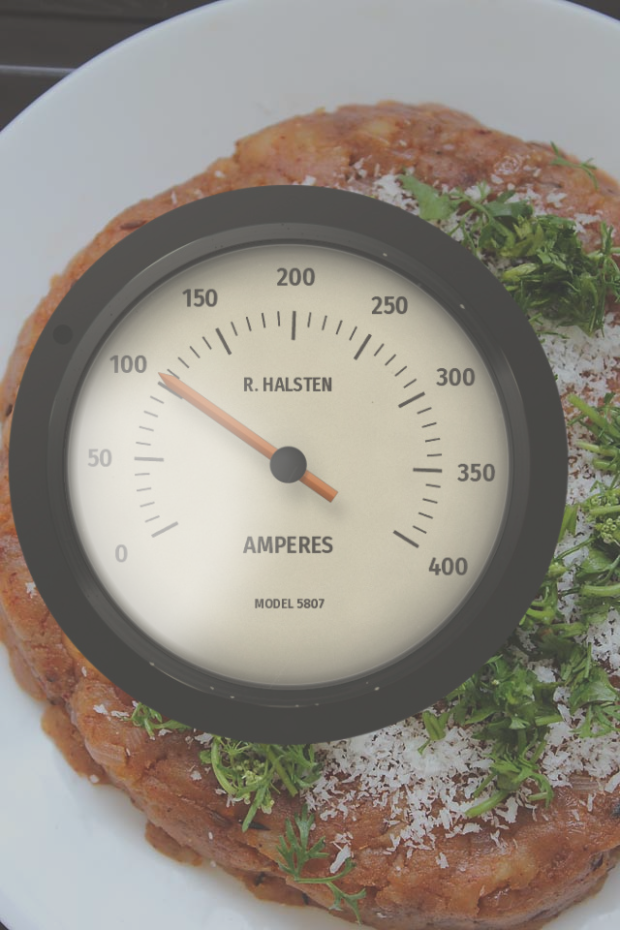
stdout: value=105 unit=A
